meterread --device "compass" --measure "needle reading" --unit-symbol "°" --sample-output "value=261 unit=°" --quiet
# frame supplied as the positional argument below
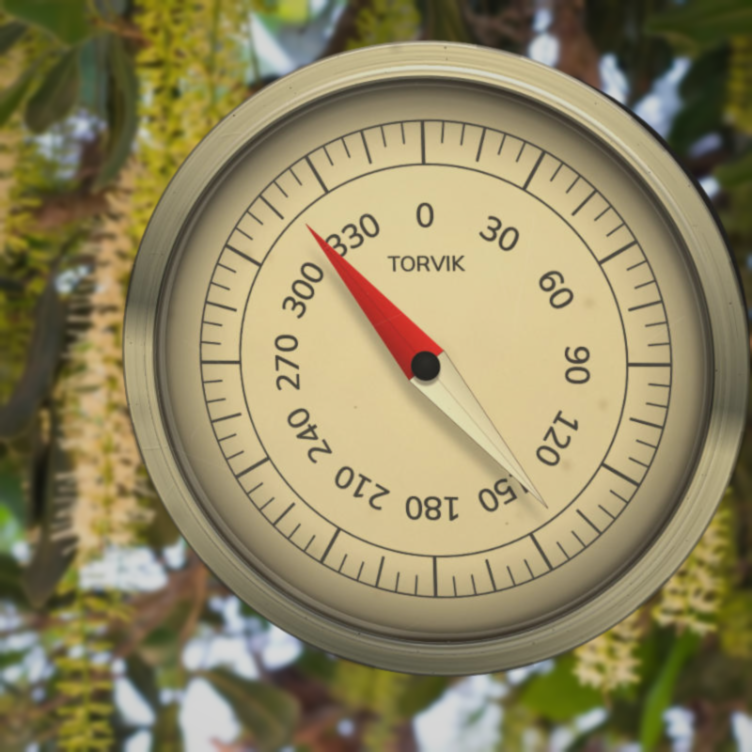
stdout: value=320 unit=°
